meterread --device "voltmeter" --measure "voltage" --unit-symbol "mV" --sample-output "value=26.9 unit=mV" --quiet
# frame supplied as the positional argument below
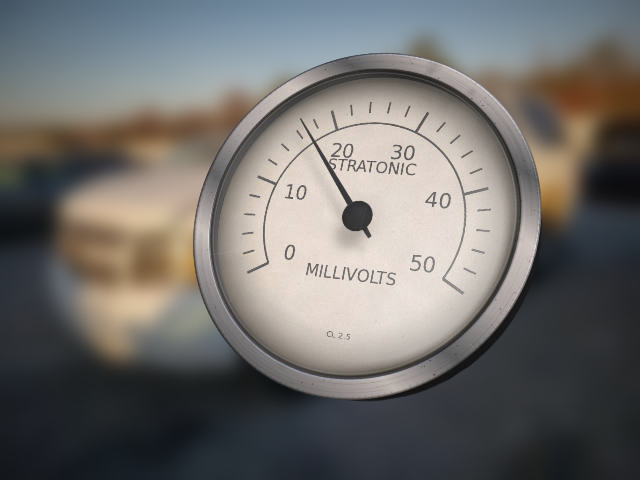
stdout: value=17 unit=mV
